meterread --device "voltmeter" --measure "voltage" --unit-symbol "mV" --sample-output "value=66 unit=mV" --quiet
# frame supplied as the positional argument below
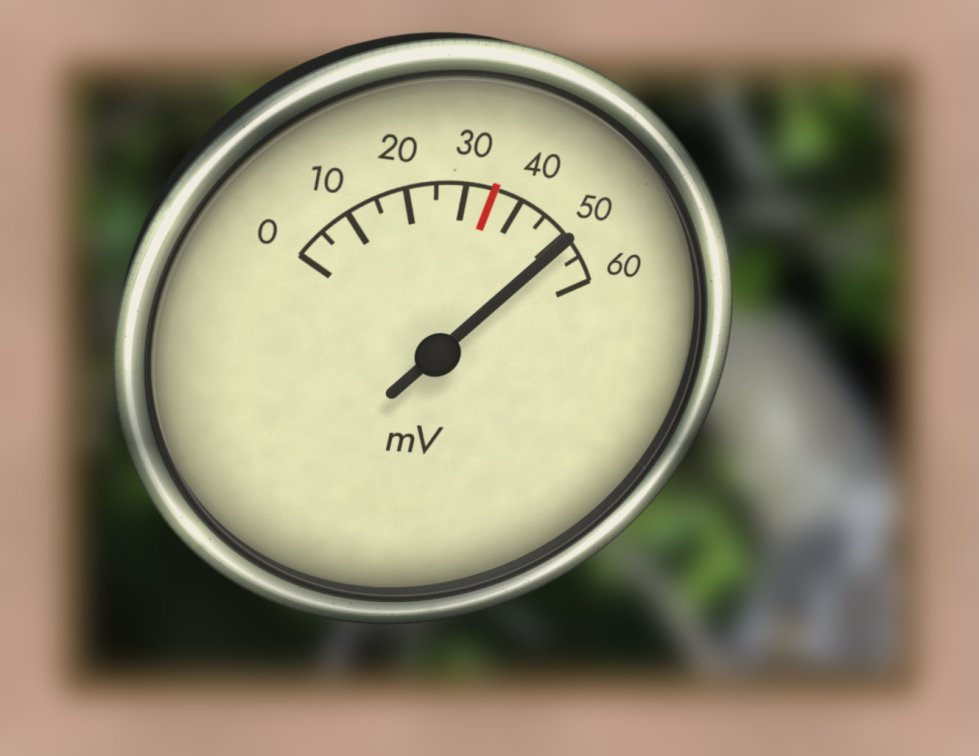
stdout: value=50 unit=mV
